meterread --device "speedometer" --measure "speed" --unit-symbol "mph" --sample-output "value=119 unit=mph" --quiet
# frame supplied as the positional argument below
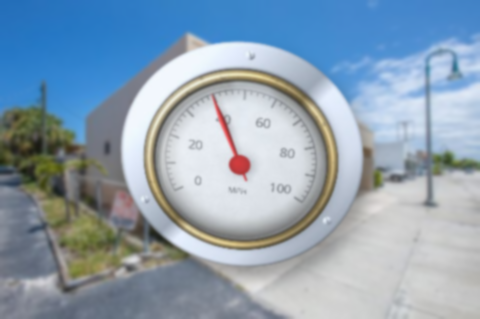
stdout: value=40 unit=mph
